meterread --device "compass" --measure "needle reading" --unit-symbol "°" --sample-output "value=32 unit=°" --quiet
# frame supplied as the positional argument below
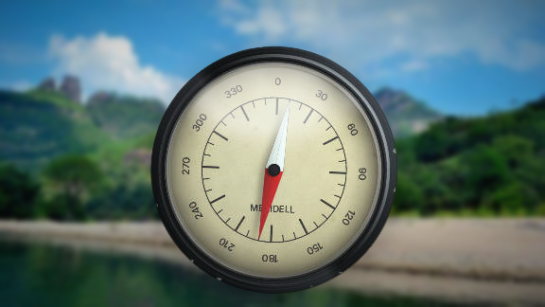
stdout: value=190 unit=°
